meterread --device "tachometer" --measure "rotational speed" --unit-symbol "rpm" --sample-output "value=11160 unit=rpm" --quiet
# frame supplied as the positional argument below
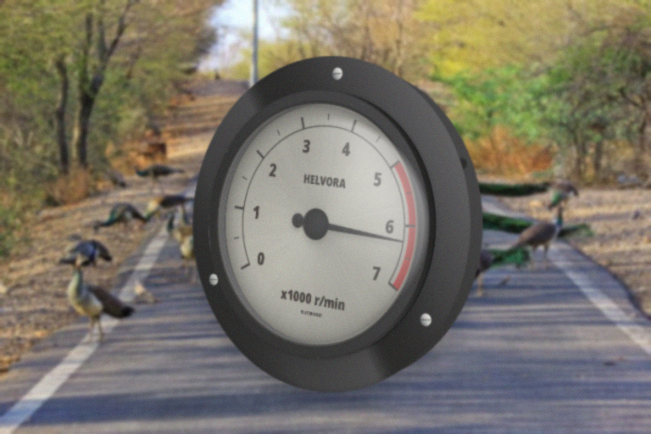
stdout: value=6250 unit=rpm
